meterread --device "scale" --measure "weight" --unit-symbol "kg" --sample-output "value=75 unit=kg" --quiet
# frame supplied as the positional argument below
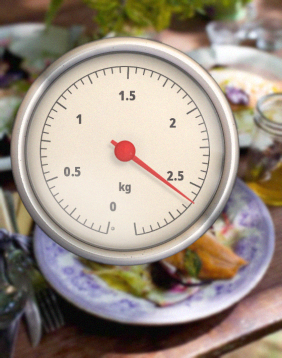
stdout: value=2.6 unit=kg
